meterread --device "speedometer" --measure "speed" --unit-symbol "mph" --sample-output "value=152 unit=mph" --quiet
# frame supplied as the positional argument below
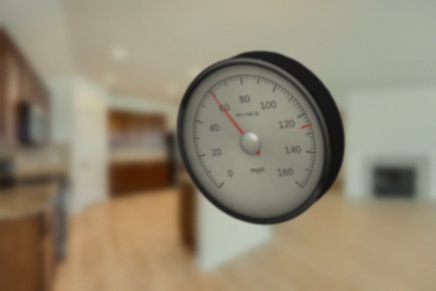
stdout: value=60 unit=mph
